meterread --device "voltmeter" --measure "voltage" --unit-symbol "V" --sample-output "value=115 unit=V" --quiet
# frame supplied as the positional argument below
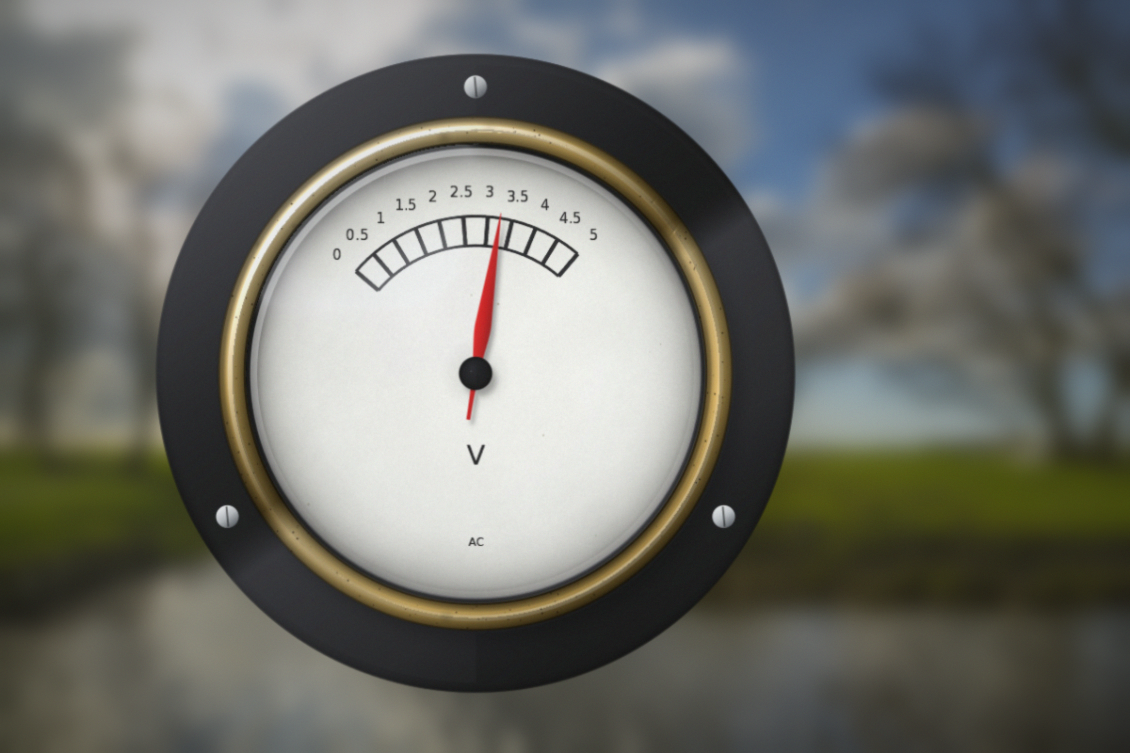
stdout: value=3.25 unit=V
